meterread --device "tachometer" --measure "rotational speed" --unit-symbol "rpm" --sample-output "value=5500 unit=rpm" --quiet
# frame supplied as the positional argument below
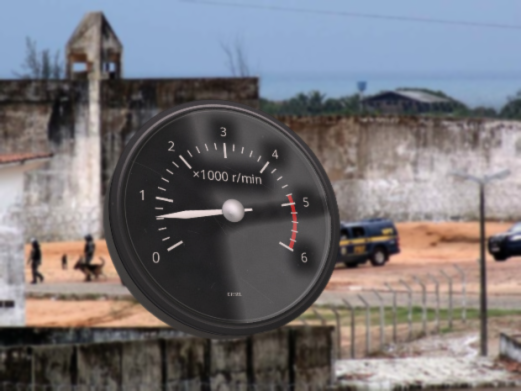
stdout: value=600 unit=rpm
